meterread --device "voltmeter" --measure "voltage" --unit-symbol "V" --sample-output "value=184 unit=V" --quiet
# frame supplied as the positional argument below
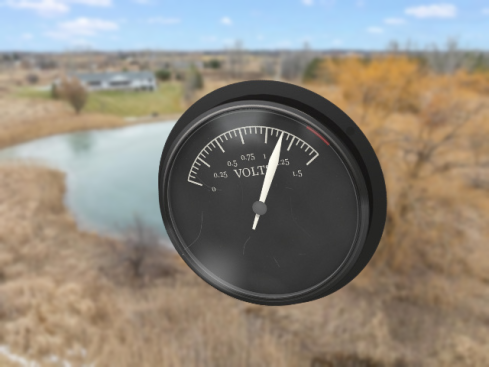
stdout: value=1.15 unit=V
